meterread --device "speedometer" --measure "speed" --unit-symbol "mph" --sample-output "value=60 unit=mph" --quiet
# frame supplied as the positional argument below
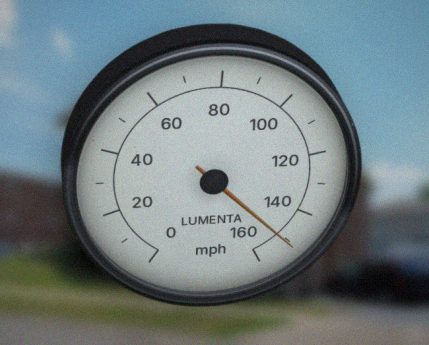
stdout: value=150 unit=mph
